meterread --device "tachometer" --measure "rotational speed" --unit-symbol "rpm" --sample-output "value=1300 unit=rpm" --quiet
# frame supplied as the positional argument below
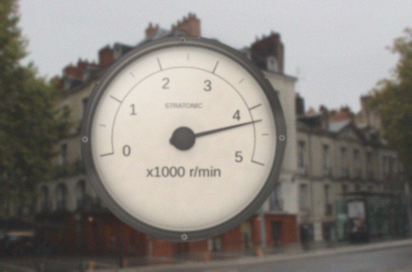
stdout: value=4250 unit=rpm
